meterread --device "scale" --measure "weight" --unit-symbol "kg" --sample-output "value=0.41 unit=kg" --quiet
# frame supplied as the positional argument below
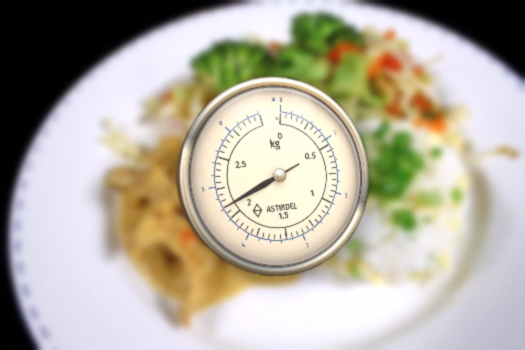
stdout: value=2.1 unit=kg
